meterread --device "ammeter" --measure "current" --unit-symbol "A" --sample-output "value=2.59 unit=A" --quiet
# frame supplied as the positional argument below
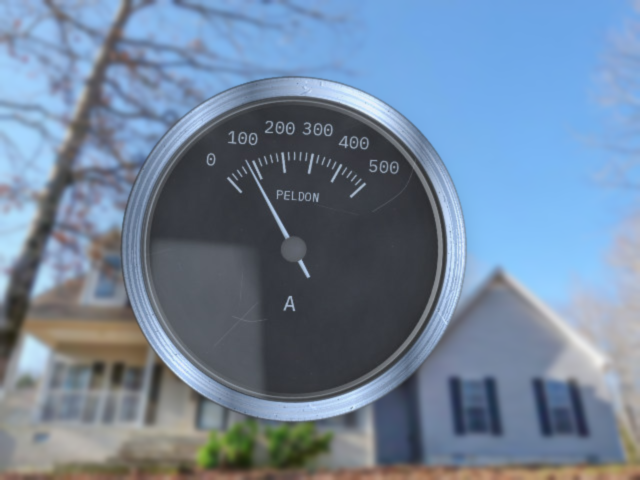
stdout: value=80 unit=A
